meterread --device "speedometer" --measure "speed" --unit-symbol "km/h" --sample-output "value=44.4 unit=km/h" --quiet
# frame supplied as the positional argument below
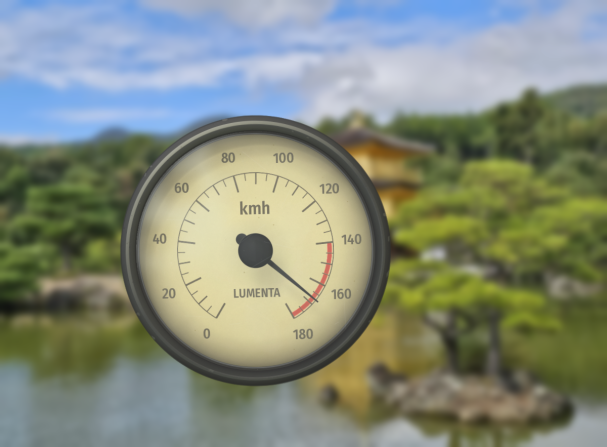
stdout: value=167.5 unit=km/h
